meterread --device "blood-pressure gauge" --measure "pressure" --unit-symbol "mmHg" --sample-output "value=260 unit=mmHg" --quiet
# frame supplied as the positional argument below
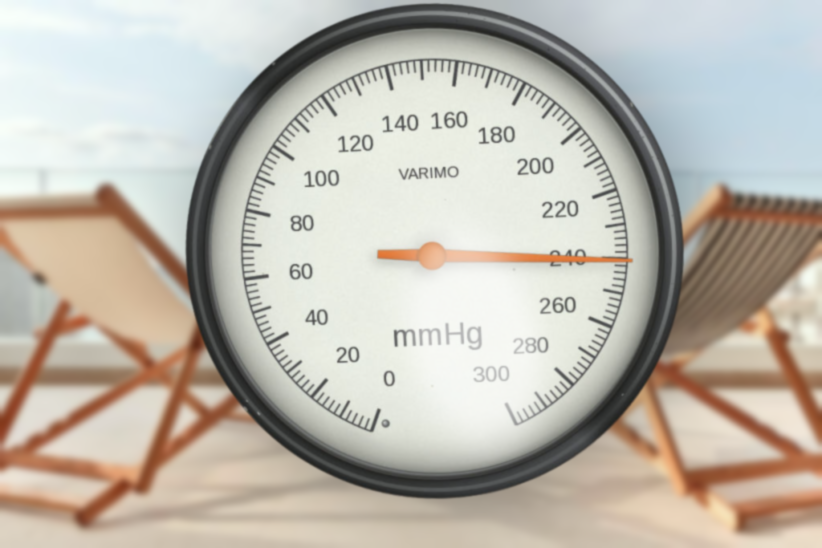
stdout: value=240 unit=mmHg
